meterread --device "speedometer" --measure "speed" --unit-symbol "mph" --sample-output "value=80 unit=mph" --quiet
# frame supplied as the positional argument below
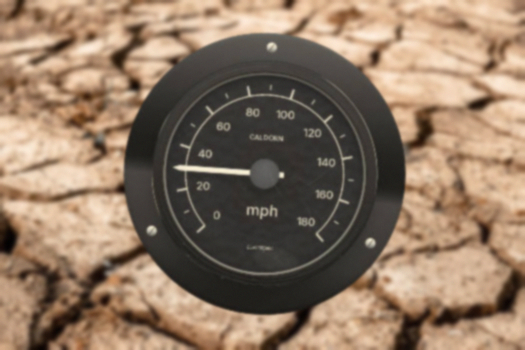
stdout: value=30 unit=mph
